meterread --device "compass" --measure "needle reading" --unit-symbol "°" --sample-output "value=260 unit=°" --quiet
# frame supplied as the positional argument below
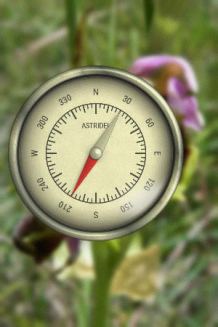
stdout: value=210 unit=°
